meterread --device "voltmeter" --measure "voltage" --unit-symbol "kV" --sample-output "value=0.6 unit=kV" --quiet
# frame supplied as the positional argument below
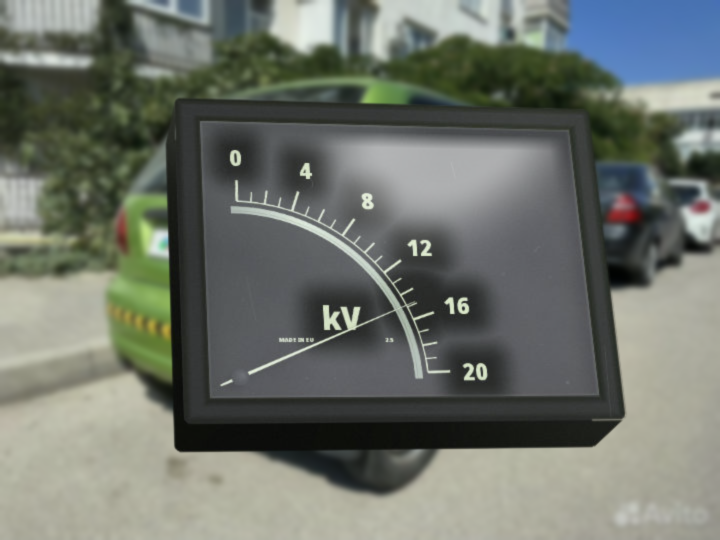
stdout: value=15 unit=kV
